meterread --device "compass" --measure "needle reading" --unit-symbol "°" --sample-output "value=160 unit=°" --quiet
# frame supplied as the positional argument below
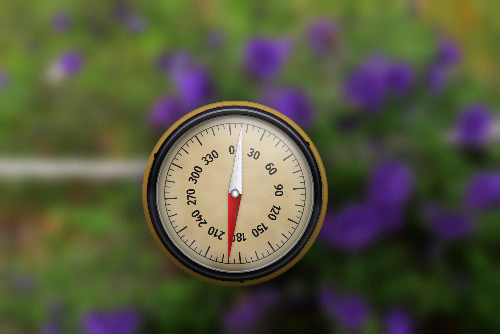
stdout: value=190 unit=°
